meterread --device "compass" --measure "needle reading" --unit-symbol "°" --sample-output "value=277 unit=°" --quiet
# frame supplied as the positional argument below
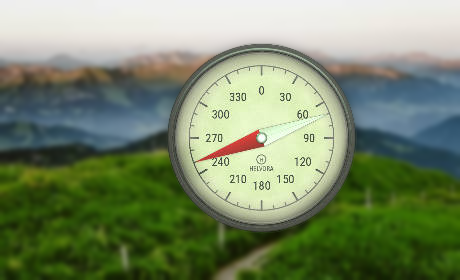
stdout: value=250 unit=°
